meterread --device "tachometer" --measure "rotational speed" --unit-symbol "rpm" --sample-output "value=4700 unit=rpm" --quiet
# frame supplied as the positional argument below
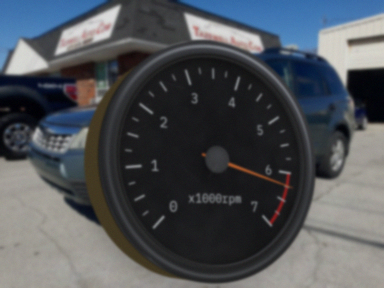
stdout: value=6250 unit=rpm
